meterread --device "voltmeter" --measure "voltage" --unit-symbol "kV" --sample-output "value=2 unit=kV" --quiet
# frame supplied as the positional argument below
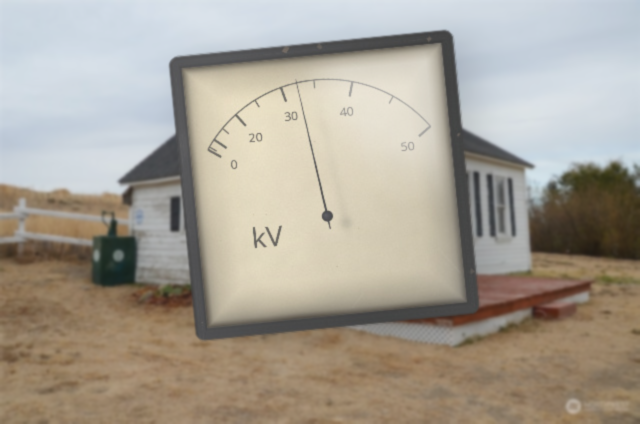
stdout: value=32.5 unit=kV
